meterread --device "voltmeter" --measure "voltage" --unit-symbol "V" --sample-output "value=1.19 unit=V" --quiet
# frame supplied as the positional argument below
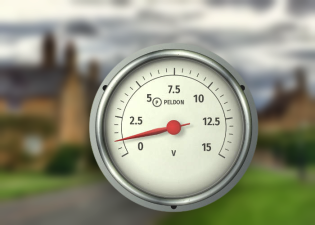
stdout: value=1 unit=V
